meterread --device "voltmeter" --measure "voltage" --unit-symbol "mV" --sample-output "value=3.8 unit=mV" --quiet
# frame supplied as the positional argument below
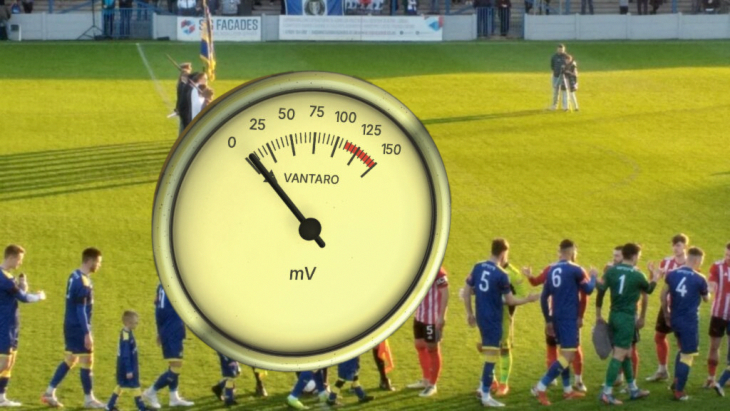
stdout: value=5 unit=mV
